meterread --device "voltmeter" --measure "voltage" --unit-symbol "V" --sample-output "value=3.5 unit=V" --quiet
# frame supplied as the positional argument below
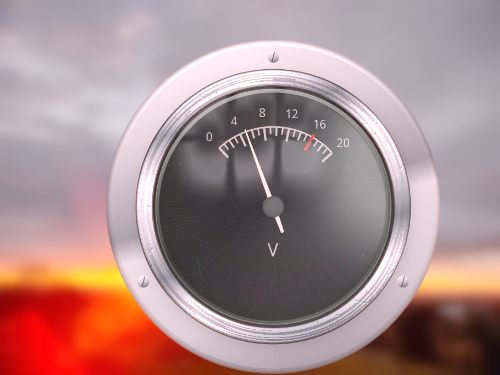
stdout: value=5 unit=V
